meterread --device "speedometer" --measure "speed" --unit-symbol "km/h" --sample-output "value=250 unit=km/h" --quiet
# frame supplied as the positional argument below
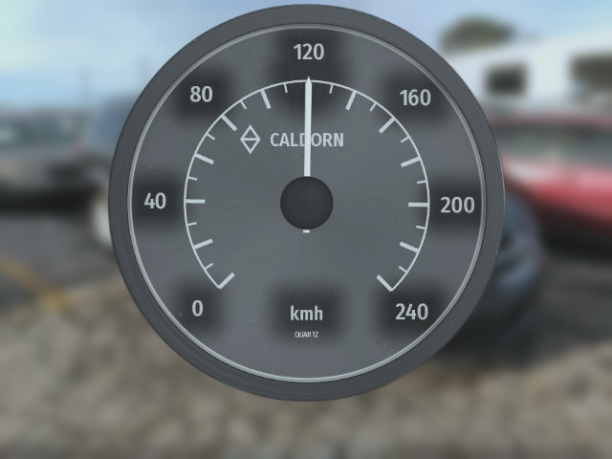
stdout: value=120 unit=km/h
